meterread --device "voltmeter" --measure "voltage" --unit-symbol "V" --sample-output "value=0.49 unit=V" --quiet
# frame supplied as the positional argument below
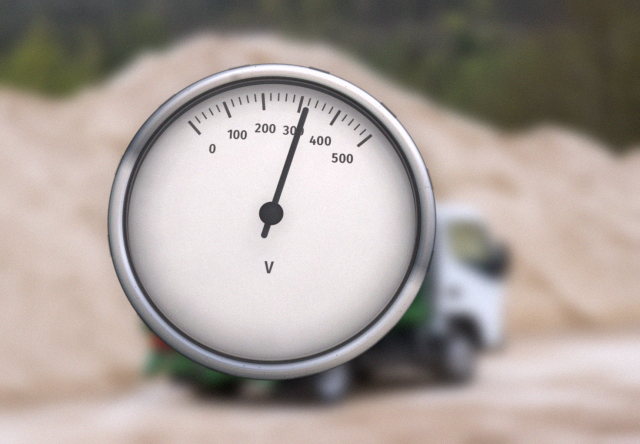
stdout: value=320 unit=V
